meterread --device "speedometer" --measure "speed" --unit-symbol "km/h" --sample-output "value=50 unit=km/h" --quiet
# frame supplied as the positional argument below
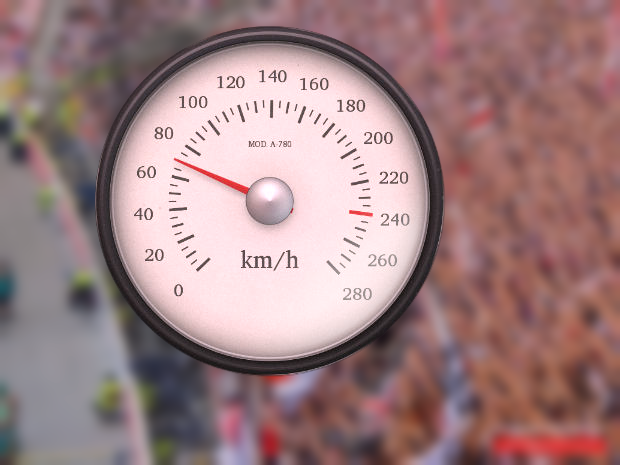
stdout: value=70 unit=km/h
